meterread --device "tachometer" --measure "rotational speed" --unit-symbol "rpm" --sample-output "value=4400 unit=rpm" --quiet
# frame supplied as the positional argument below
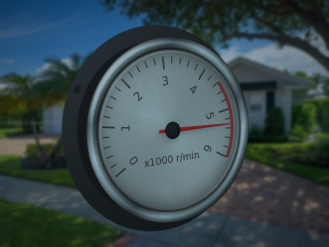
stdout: value=5300 unit=rpm
